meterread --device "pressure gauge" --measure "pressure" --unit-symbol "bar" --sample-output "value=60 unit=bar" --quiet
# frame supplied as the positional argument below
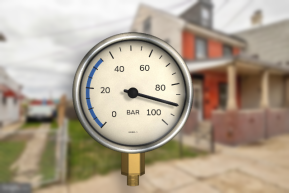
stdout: value=90 unit=bar
